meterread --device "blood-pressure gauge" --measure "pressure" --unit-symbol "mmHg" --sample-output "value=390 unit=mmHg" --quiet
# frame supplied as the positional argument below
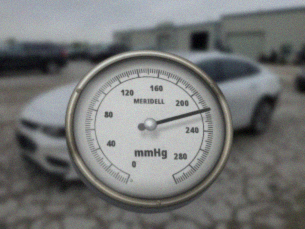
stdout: value=220 unit=mmHg
